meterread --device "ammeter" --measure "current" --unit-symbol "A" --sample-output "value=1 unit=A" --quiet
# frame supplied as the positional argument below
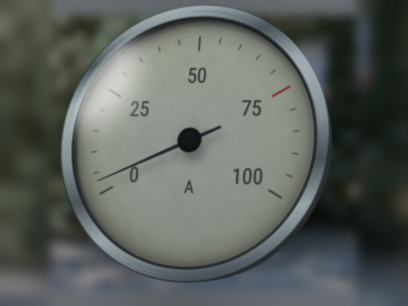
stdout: value=2.5 unit=A
